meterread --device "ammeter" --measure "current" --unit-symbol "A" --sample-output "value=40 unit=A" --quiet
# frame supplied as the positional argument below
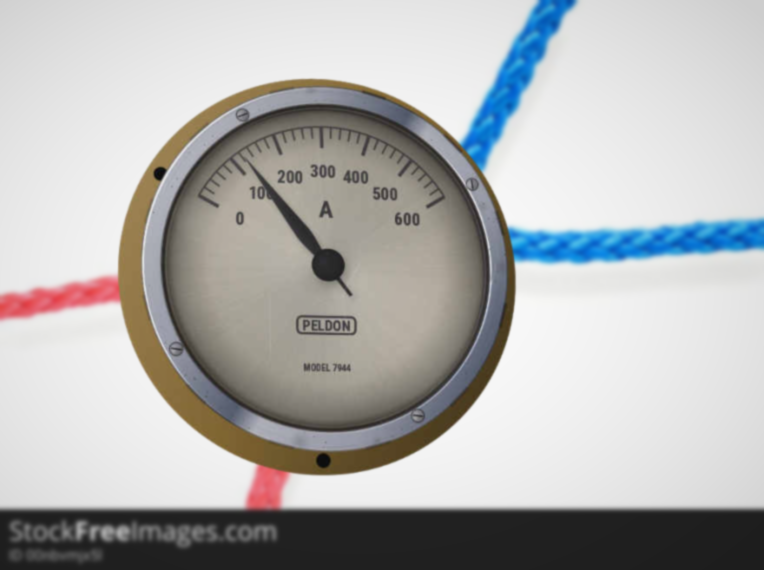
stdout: value=120 unit=A
